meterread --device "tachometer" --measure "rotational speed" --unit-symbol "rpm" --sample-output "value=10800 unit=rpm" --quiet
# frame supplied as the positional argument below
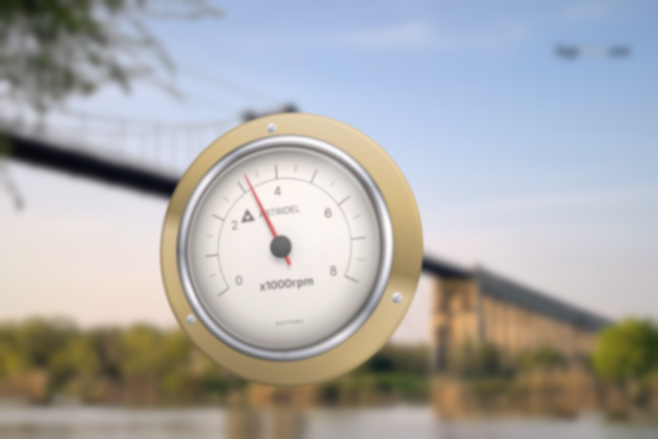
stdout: value=3250 unit=rpm
